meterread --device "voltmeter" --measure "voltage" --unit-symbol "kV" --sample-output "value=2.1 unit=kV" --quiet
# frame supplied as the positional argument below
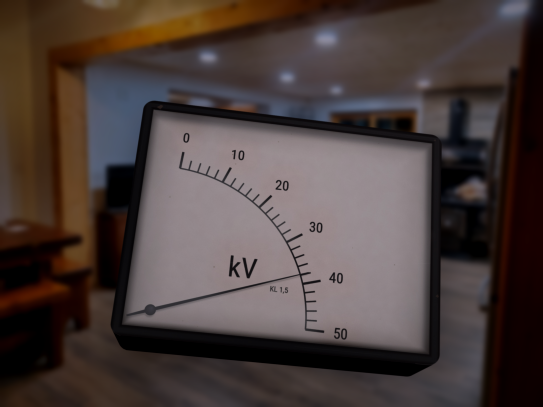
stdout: value=38 unit=kV
